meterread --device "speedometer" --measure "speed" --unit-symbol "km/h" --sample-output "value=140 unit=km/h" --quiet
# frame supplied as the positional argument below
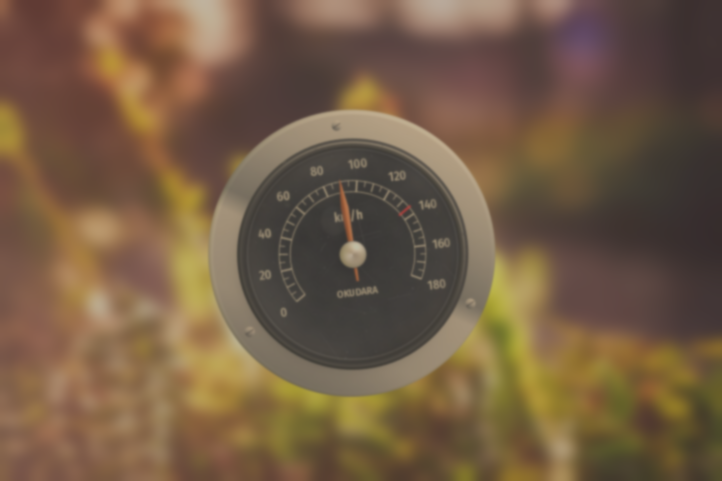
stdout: value=90 unit=km/h
